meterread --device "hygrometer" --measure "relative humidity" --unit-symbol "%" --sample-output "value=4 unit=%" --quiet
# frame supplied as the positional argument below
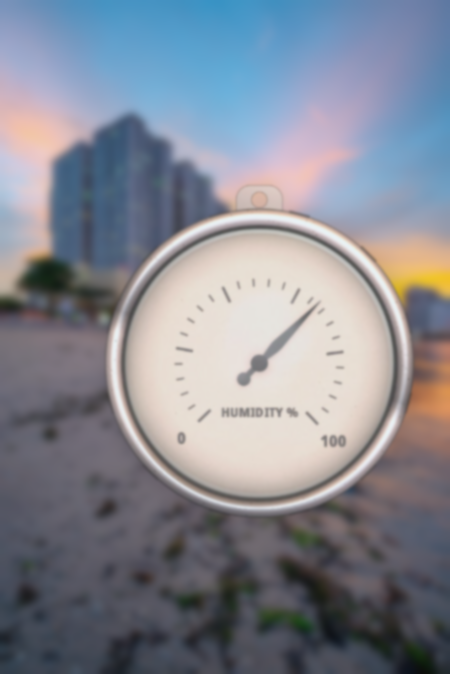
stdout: value=66 unit=%
